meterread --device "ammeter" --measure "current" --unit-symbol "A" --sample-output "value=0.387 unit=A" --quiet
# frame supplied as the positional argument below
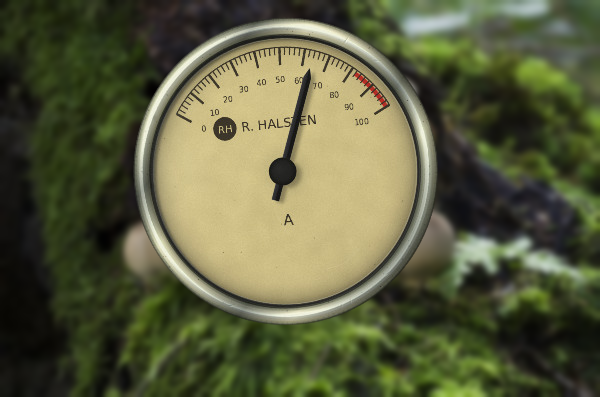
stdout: value=64 unit=A
